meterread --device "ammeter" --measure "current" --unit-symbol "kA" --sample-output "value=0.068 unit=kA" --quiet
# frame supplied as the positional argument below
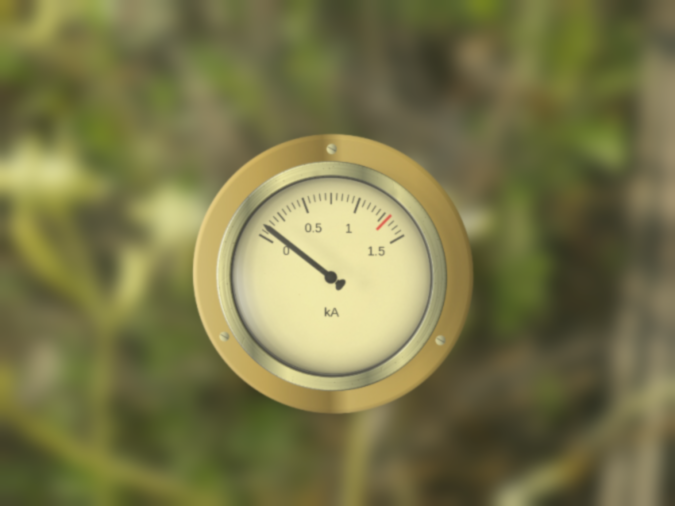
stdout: value=0.1 unit=kA
